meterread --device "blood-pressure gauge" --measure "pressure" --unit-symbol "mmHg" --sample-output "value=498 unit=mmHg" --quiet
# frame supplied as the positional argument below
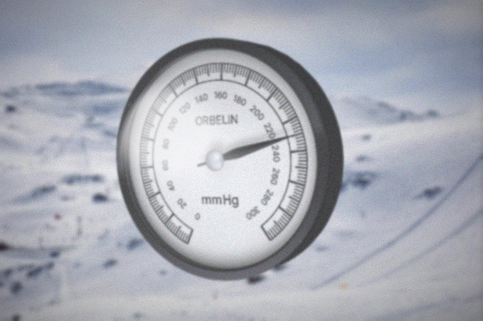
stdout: value=230 unit=mmHg
